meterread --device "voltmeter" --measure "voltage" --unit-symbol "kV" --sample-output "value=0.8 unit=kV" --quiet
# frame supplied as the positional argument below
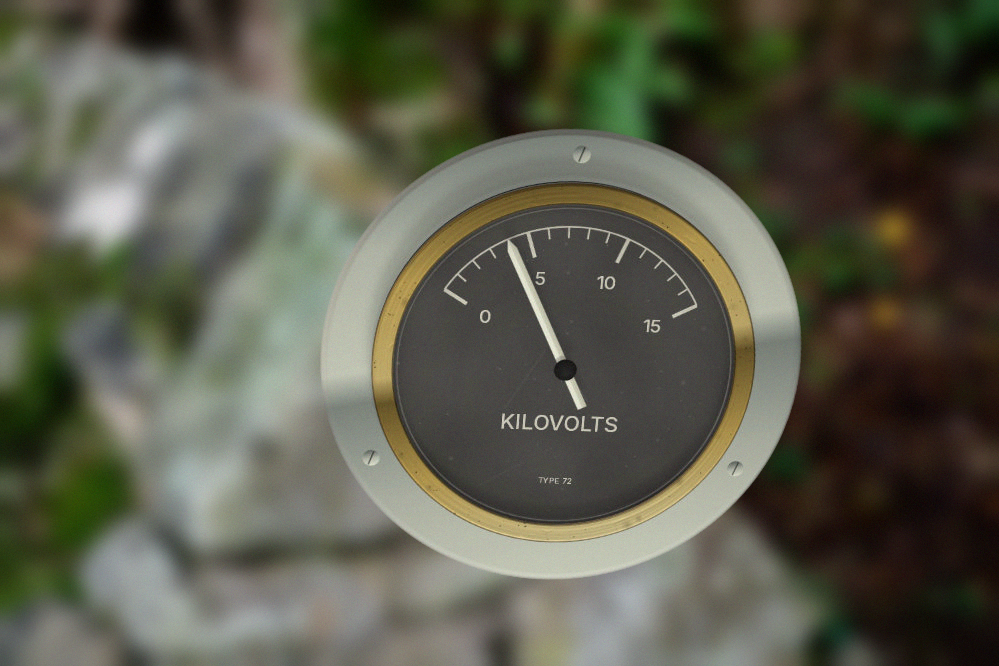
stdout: value=4 unit=kV
